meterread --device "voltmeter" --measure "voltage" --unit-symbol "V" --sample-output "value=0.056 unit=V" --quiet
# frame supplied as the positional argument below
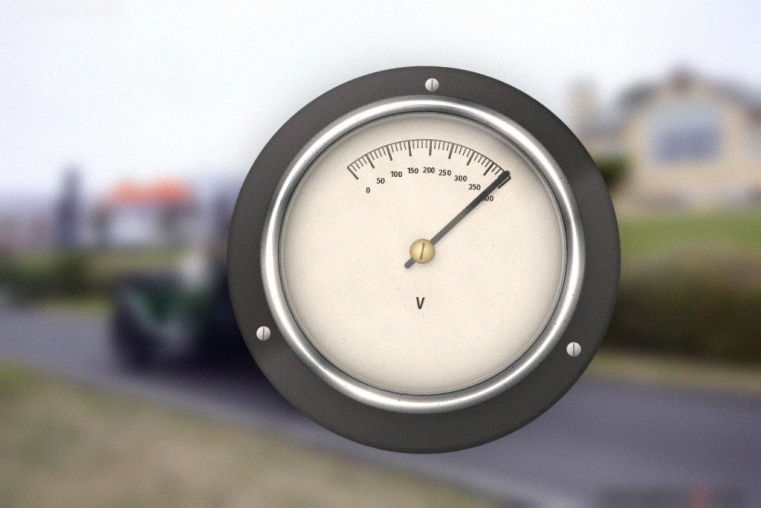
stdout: value=390 unit=V
